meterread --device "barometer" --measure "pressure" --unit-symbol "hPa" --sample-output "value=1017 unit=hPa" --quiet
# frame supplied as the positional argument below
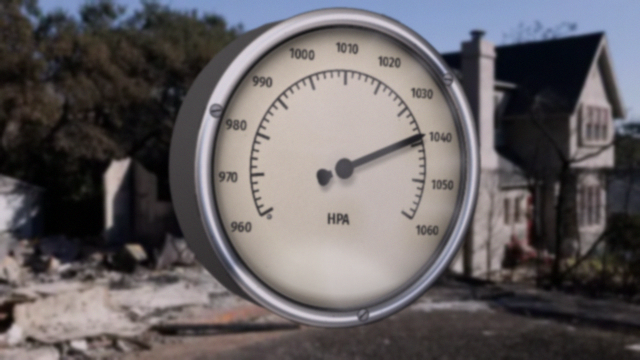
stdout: value=1038 unit=hPa
